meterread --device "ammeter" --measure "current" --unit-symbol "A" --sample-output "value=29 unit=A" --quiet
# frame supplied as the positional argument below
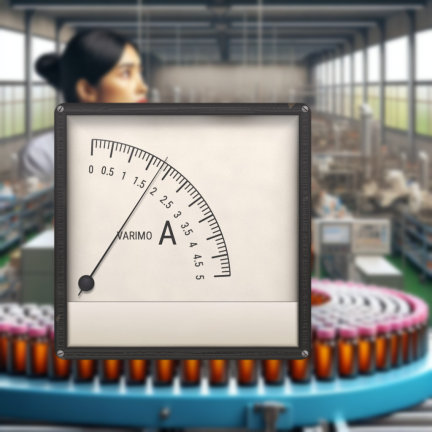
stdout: value=1.8 unit=A
